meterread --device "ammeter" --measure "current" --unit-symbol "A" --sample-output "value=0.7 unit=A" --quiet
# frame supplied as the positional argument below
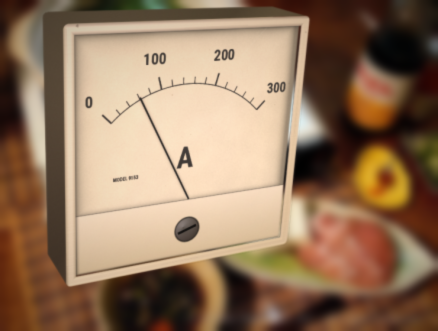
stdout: value=60 unit=A
